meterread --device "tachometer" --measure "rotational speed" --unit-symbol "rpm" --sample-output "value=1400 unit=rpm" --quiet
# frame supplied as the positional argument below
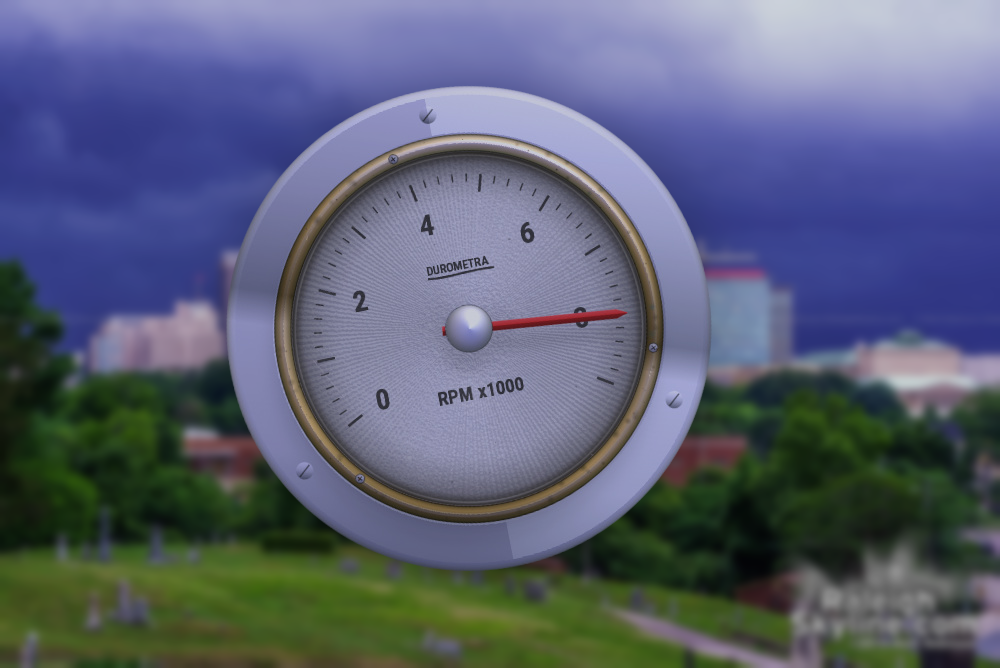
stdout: value=8000 unit=rpm
